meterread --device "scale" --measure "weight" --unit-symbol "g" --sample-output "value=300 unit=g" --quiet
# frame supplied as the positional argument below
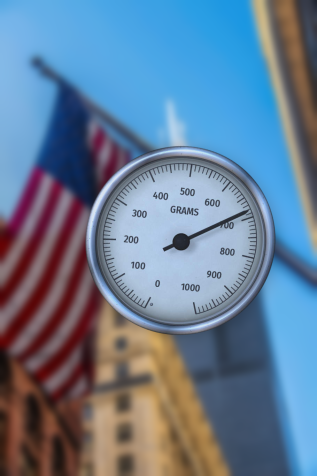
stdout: value=680 unit=g
